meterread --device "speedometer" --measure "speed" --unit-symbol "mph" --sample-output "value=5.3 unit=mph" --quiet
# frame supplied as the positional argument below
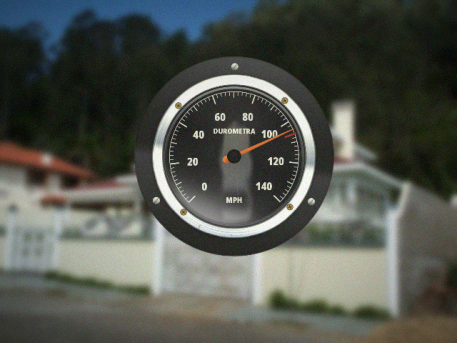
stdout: value=104 unit=mph
